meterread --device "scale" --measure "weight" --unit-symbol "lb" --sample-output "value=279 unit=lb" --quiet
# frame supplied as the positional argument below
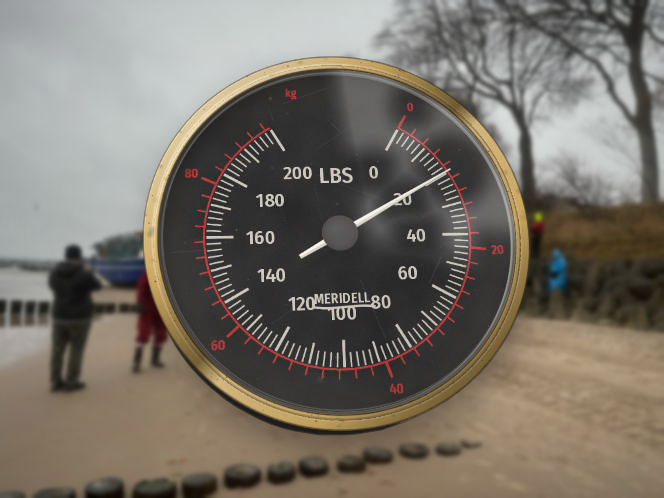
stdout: value=20 unit=lb
